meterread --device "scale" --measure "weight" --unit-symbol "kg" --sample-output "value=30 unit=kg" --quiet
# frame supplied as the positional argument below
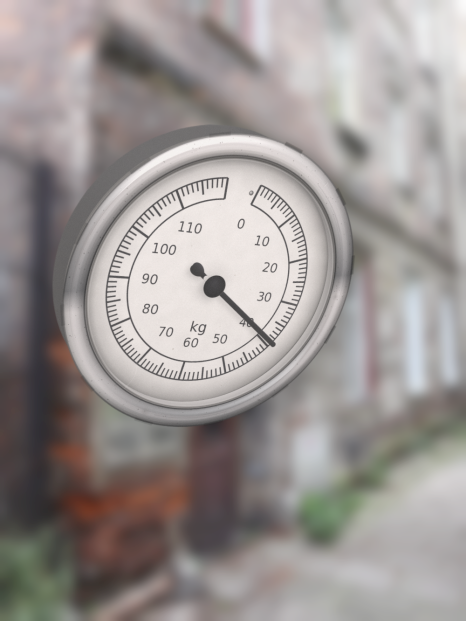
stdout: value=39 unit=kg
